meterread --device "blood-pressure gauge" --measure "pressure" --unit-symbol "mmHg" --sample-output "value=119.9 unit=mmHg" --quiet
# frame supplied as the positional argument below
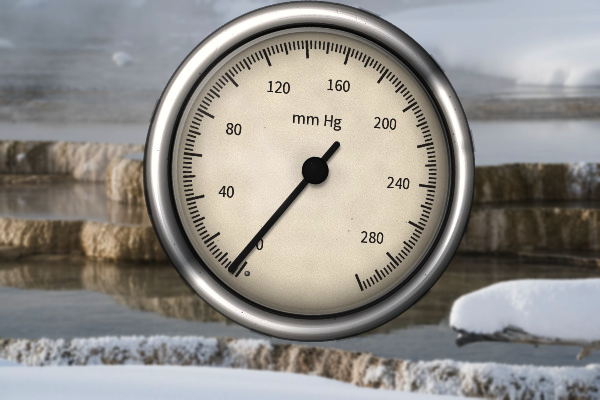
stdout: value=4 unit=mmHg
